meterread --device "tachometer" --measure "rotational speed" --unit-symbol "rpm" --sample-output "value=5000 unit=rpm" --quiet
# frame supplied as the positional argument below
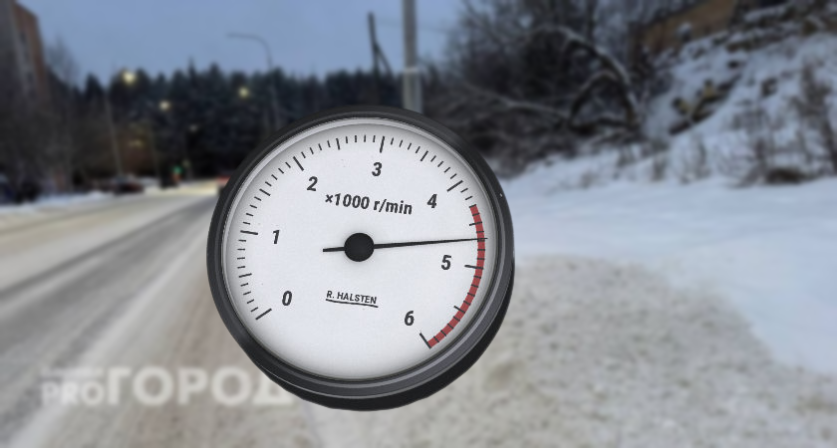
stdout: value=4700 unit=rpm
